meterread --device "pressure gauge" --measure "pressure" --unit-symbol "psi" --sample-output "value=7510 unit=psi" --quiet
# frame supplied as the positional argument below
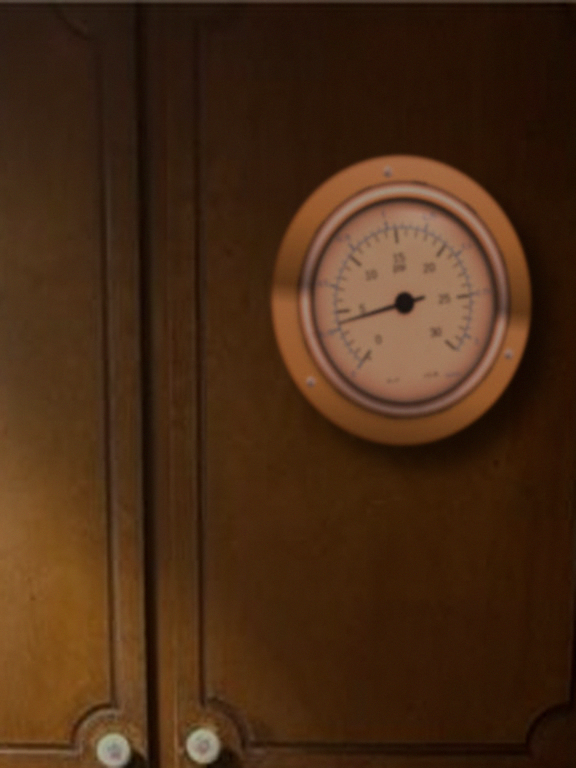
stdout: value=4 unit=psi
